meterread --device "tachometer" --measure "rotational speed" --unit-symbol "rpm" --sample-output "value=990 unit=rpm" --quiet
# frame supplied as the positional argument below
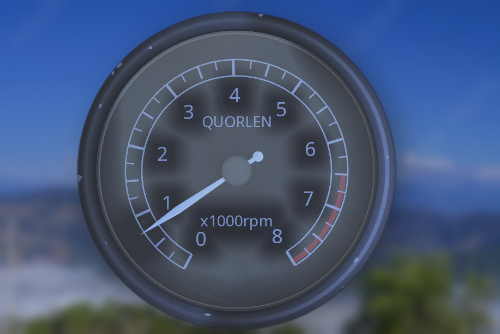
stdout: value=750 unit=rpm
